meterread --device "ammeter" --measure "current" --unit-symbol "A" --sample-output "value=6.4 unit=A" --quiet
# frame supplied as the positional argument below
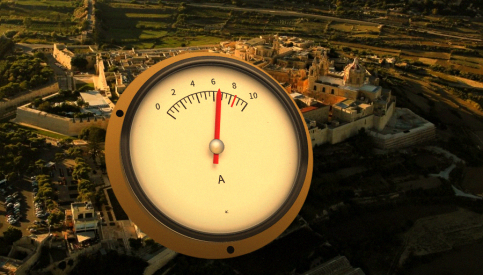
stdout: value=6.5 unit=A
